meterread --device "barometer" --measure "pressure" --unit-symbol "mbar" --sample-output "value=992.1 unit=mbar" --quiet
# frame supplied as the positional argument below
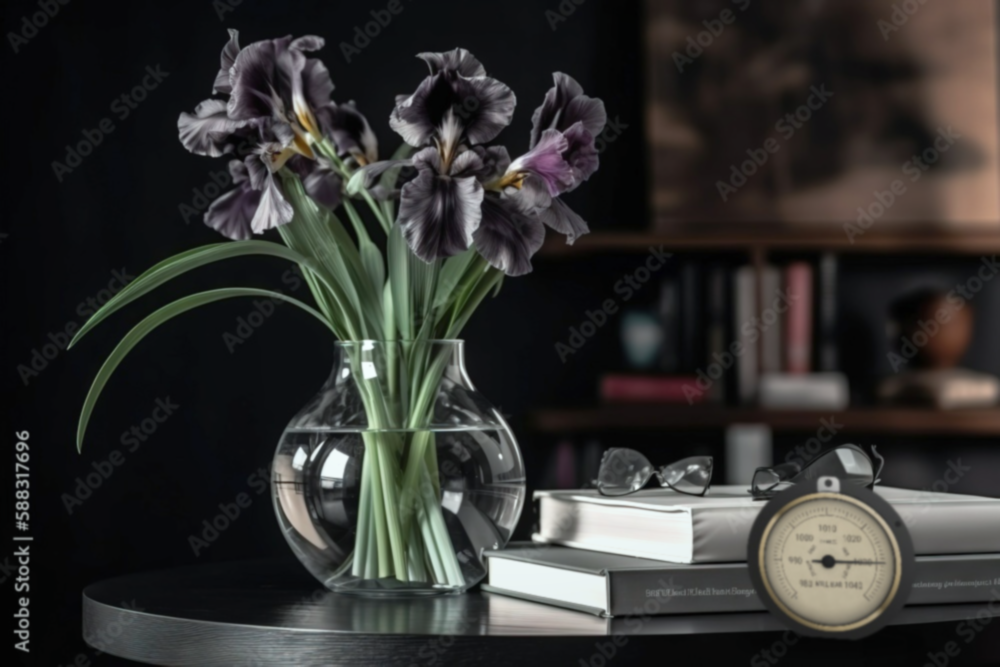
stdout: value=1030 unit=mbar
